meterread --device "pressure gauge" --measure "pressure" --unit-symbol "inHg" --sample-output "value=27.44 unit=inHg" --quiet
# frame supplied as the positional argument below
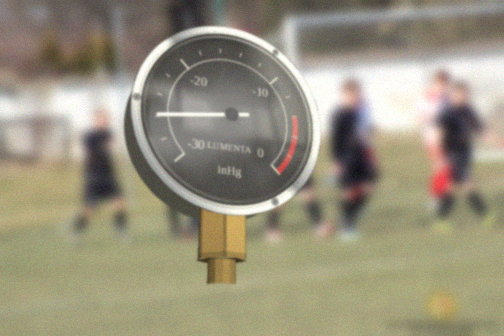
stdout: value=-26 unit=inHg
